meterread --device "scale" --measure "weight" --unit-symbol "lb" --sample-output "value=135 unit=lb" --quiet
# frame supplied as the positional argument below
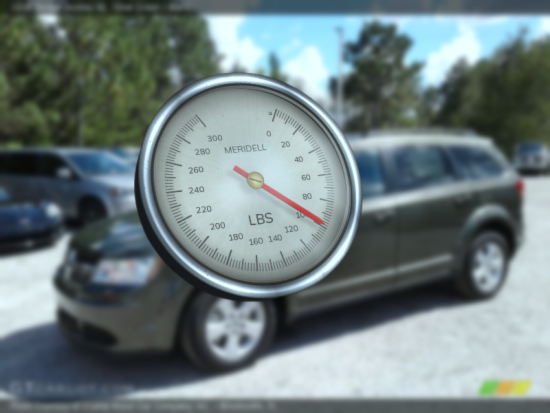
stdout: value=100 unit=lb
